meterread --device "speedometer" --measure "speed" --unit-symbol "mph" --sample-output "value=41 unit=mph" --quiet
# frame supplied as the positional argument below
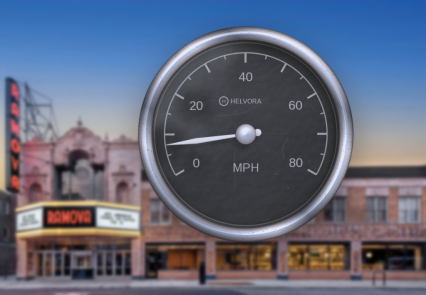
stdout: value=7.5 unit=mph
